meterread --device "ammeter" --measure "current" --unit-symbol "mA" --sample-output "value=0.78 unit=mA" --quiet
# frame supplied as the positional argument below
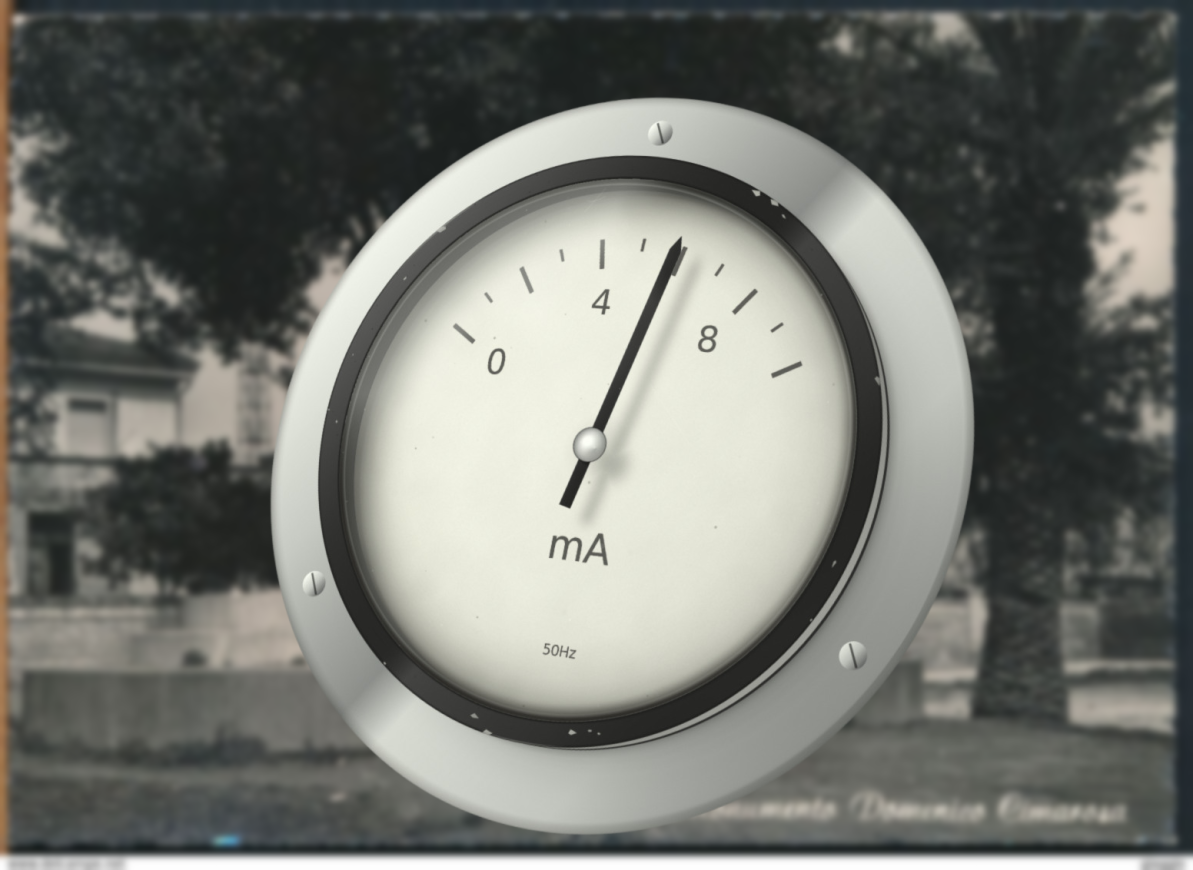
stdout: value=6 unit=mA
